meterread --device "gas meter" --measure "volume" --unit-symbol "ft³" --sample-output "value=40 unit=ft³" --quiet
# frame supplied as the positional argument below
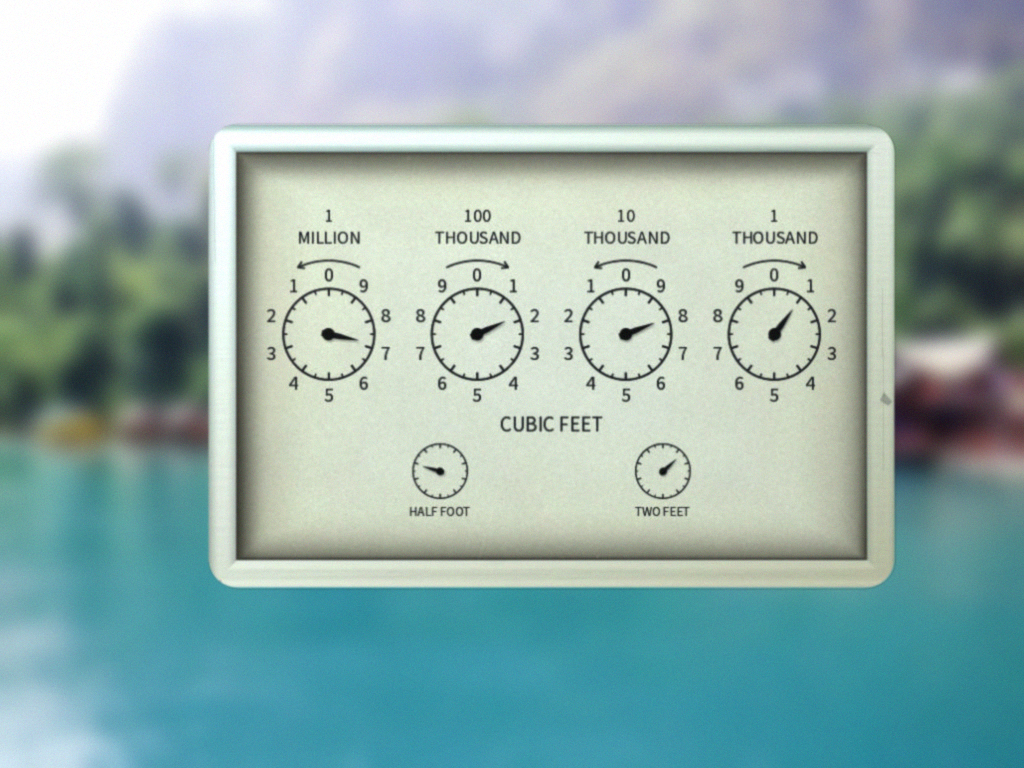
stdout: value=718100 unit=ft³
